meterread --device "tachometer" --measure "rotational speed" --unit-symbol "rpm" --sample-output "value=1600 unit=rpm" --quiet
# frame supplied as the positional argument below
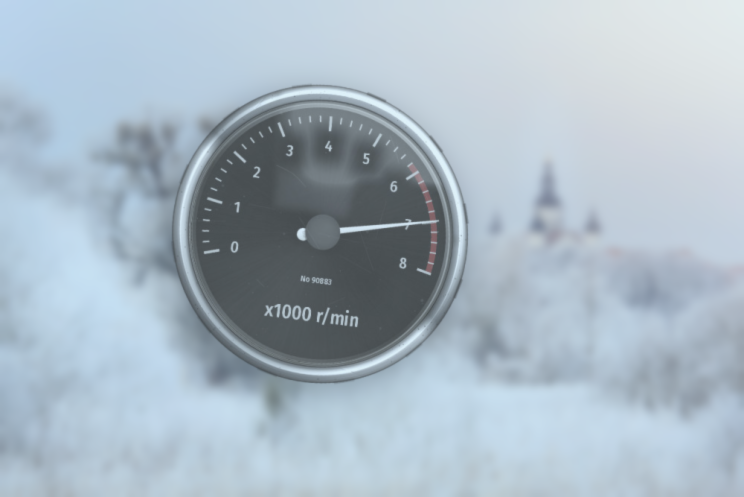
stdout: value=7000 unit=rpm
